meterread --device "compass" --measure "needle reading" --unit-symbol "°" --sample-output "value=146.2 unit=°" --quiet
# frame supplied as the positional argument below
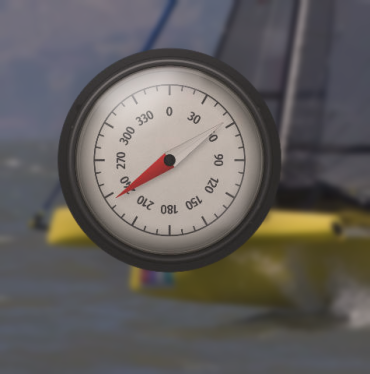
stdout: value=235 unit=°
